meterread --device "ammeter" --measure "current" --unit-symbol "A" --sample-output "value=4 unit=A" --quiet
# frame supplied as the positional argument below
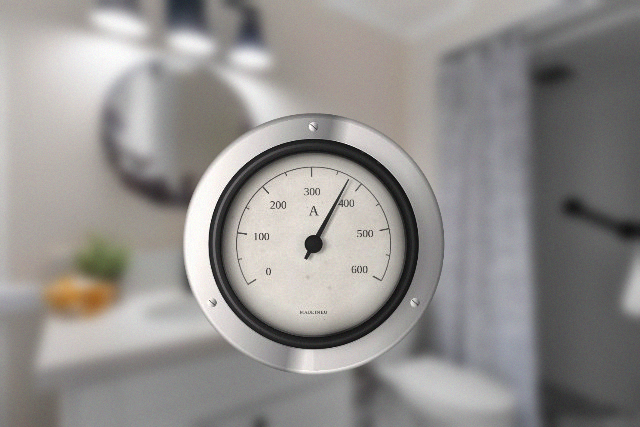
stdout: value=375 unit=A
